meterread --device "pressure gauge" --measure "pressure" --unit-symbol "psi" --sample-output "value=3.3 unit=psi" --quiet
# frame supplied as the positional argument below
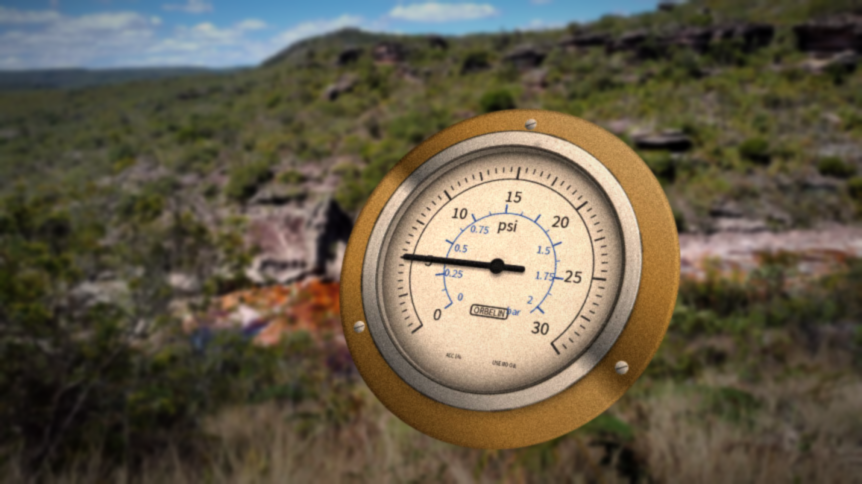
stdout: value=5 unit=psi
